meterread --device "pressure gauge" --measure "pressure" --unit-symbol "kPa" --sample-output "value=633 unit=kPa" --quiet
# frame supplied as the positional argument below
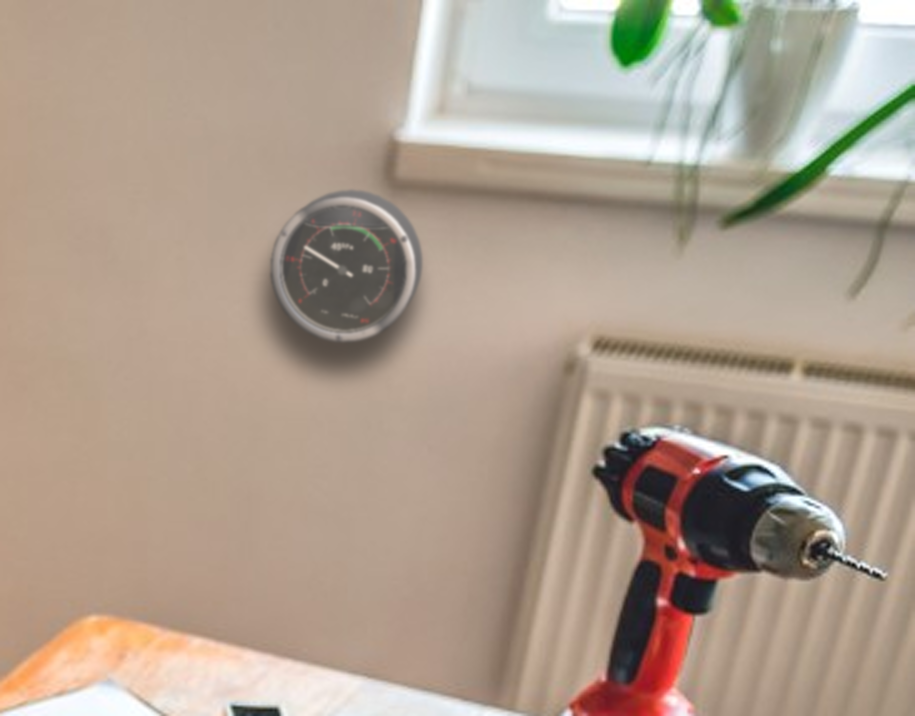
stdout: value=25 unit=kPa
